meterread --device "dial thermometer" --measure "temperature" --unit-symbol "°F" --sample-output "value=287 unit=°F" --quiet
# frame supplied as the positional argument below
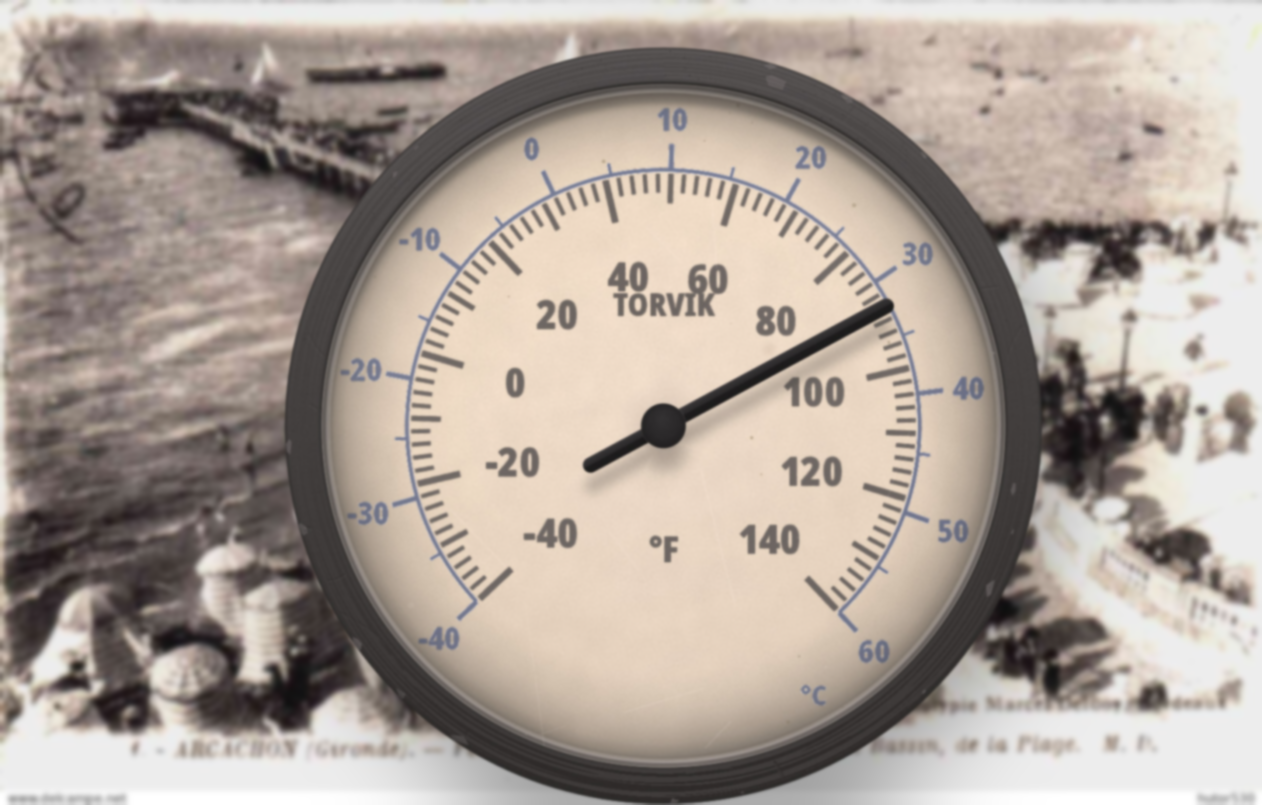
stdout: value=90 unit=°F
